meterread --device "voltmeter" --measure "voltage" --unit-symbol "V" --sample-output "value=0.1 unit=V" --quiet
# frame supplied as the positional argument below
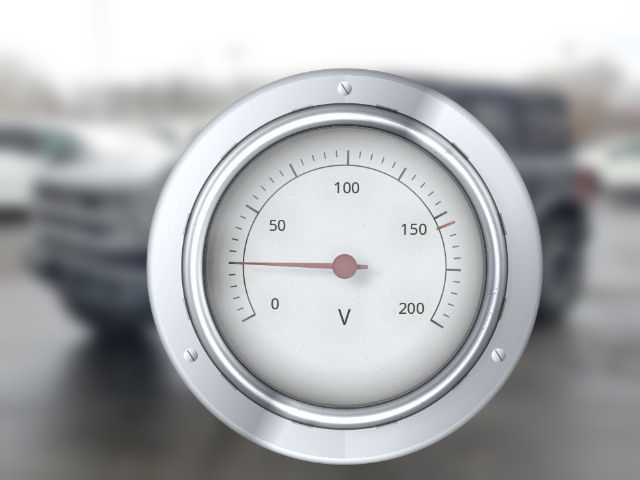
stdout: value=25 unit=V
